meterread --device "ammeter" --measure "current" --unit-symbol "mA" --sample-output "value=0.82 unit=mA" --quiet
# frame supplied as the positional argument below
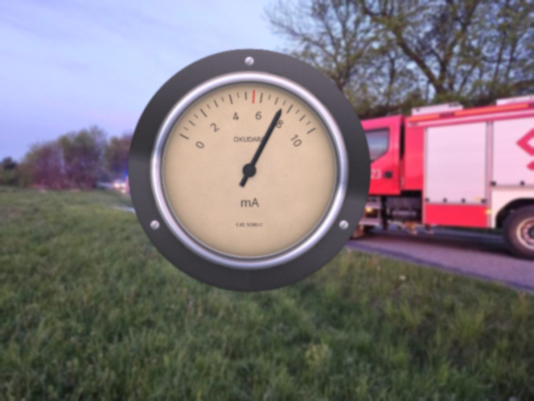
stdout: value=7.5 unit=mA
